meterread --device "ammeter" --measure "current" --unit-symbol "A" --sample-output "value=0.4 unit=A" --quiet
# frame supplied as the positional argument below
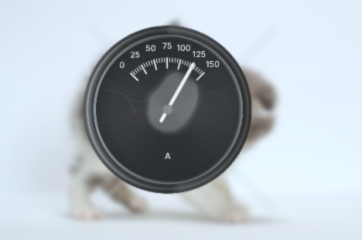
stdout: value=125 unit=A
